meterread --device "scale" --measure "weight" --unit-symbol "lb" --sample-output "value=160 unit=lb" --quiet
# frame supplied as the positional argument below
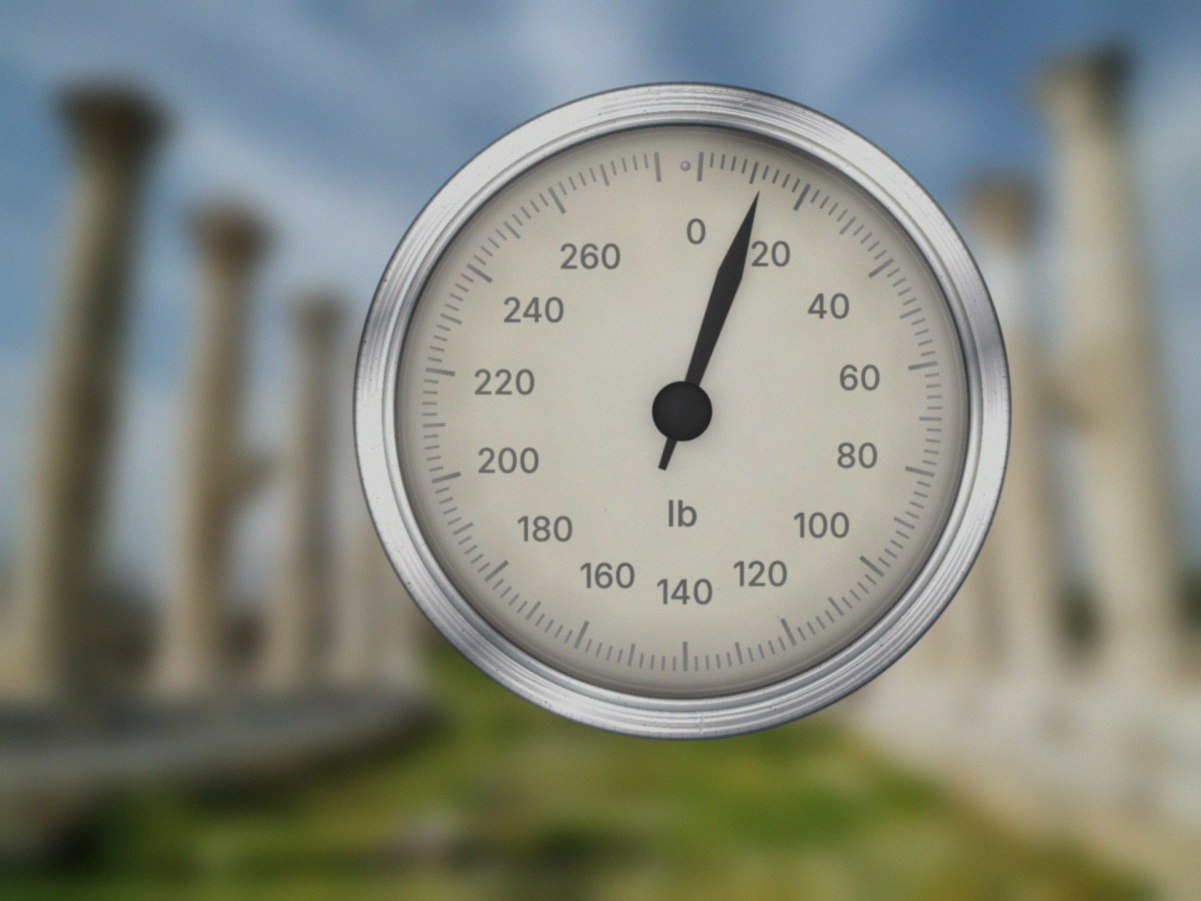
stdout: value=12 unit=lb
